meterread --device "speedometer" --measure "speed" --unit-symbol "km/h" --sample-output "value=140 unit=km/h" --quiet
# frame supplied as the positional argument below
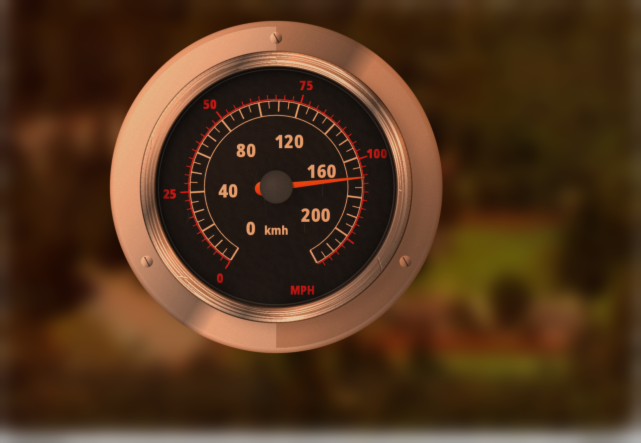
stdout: value=170 unit=km/h
